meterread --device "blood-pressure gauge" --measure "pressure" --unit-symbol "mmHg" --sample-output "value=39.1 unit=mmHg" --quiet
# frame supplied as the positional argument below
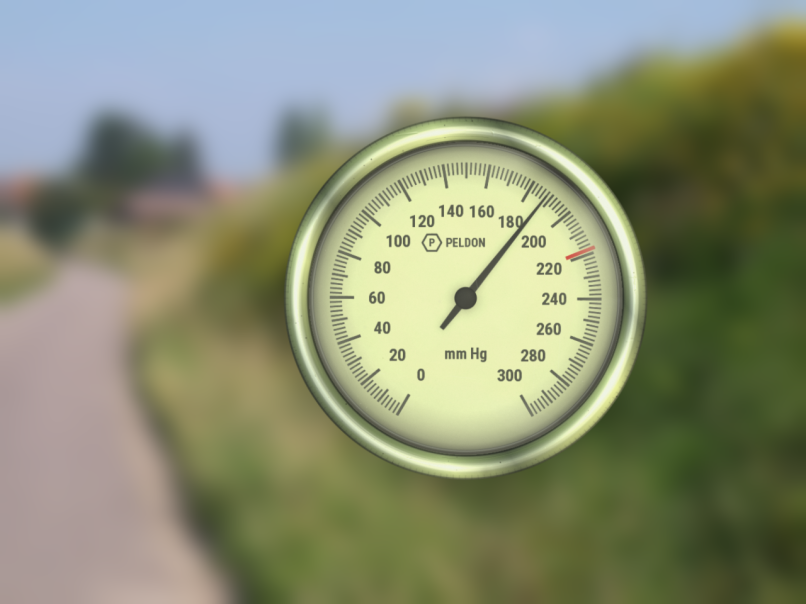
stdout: value=188 unit=mmHg
